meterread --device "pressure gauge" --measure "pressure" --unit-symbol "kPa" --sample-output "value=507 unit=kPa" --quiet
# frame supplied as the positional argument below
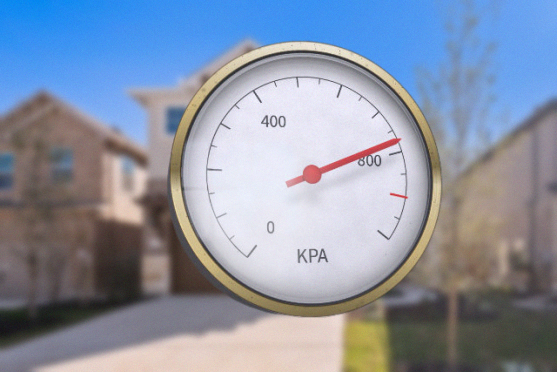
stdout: value=775 unit=kPa
